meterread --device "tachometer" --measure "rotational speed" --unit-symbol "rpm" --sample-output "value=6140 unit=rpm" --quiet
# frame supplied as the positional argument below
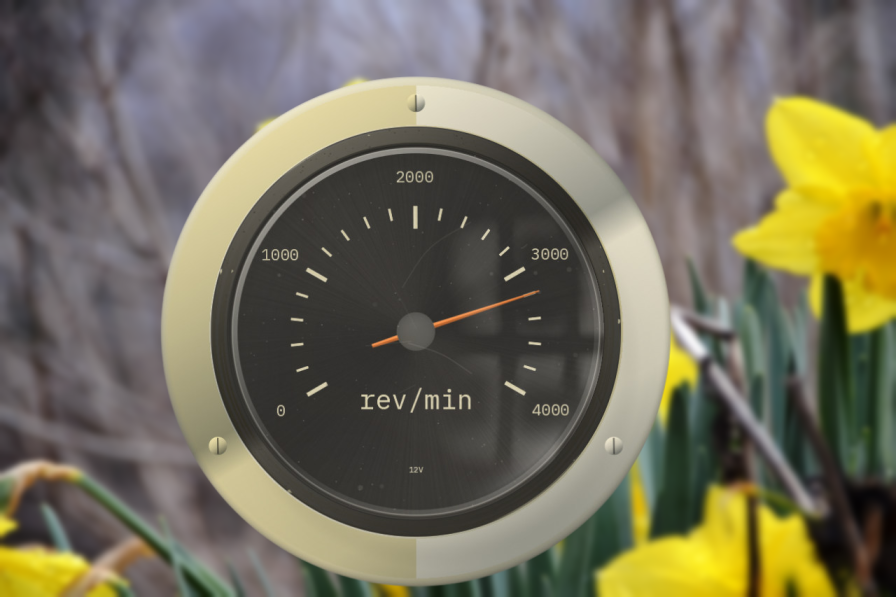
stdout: value=3200 unit=rpm
